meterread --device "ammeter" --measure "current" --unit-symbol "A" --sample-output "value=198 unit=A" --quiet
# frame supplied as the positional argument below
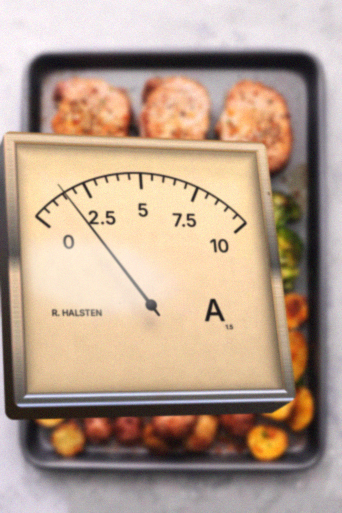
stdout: value=1.5 unit=A
